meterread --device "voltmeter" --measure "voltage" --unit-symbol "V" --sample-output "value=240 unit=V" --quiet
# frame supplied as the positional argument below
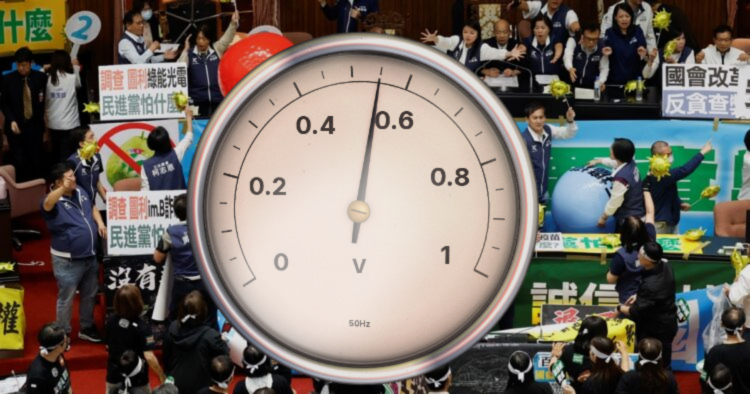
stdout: value=0.55 unit=V
